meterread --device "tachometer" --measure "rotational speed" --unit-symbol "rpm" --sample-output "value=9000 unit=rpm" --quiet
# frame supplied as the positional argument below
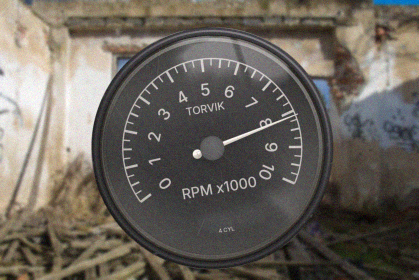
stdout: value=8125 unit=rpm
